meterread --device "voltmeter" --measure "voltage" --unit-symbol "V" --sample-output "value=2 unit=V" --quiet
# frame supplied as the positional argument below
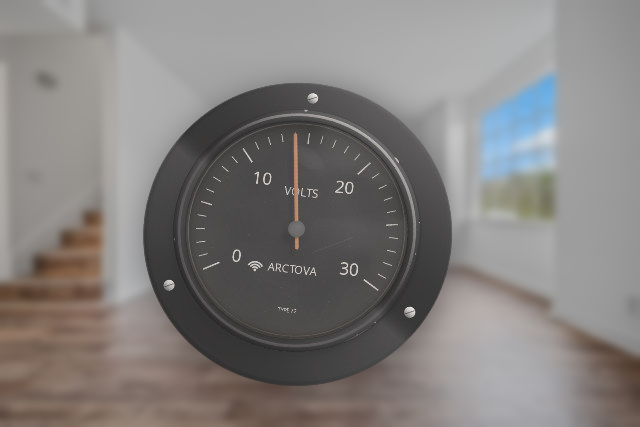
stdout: value=14 unit=V
